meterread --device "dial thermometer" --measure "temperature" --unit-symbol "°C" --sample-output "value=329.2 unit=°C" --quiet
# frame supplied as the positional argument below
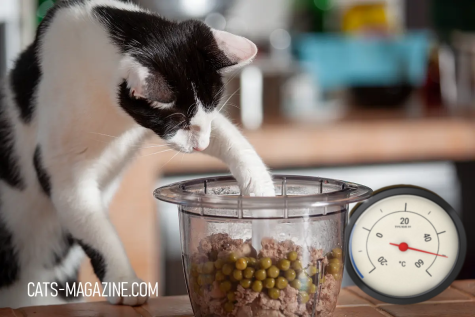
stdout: value=50 unit=°C
